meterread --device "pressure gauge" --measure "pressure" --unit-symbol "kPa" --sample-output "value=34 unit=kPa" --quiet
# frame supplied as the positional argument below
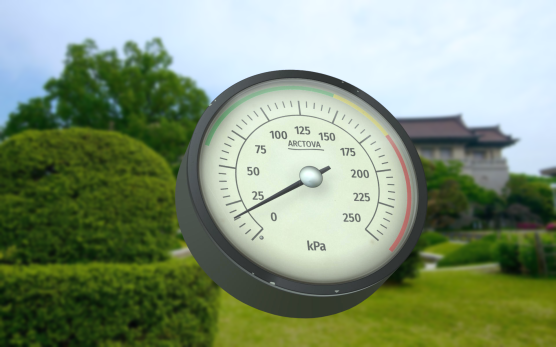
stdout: value=15 unit=kPa
